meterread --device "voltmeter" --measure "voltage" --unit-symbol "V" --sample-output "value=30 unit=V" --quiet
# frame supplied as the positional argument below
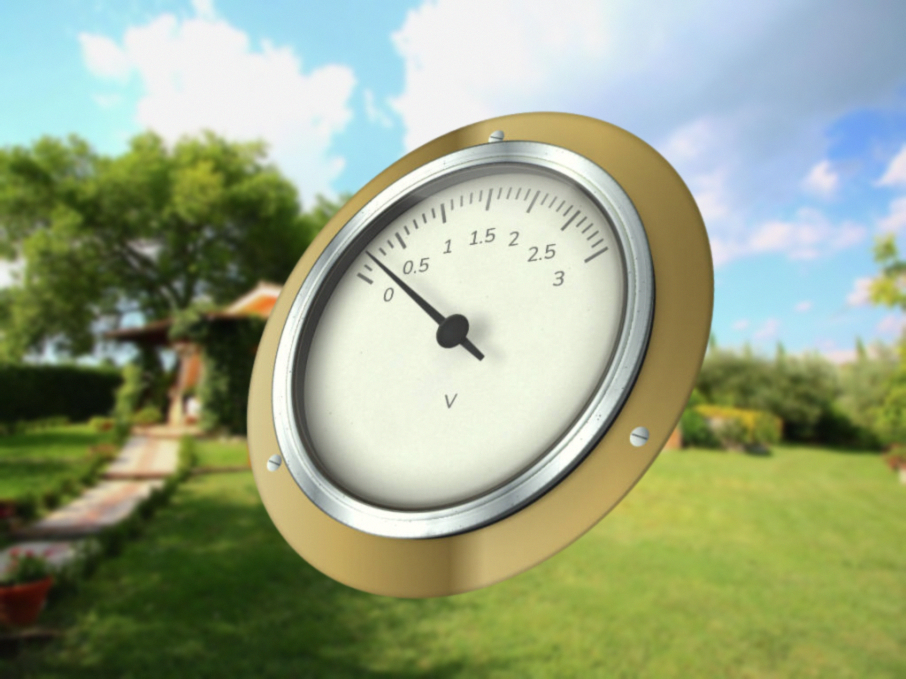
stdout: value=0.2 unit=V
